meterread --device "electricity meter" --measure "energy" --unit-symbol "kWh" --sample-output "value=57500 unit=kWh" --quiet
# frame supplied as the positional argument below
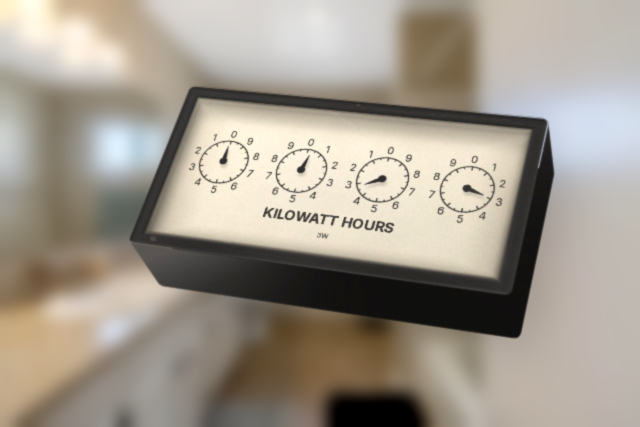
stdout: value=33 unit=kWh
